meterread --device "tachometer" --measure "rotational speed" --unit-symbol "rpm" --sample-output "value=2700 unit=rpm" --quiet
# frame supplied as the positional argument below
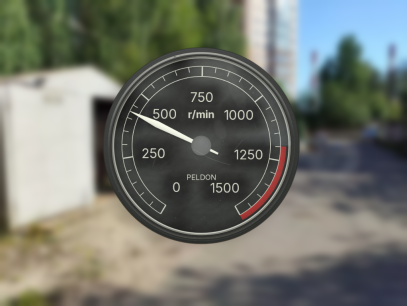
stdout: value=425 unit=rpm
